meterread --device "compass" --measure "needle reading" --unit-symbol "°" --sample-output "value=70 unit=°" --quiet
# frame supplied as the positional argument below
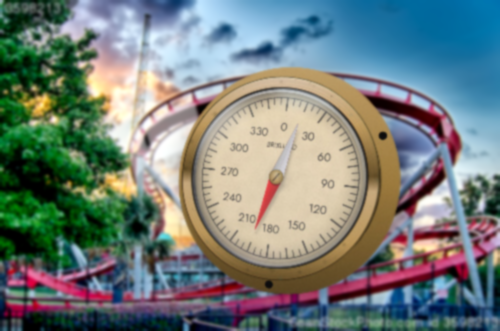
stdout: value=195 unit=°
